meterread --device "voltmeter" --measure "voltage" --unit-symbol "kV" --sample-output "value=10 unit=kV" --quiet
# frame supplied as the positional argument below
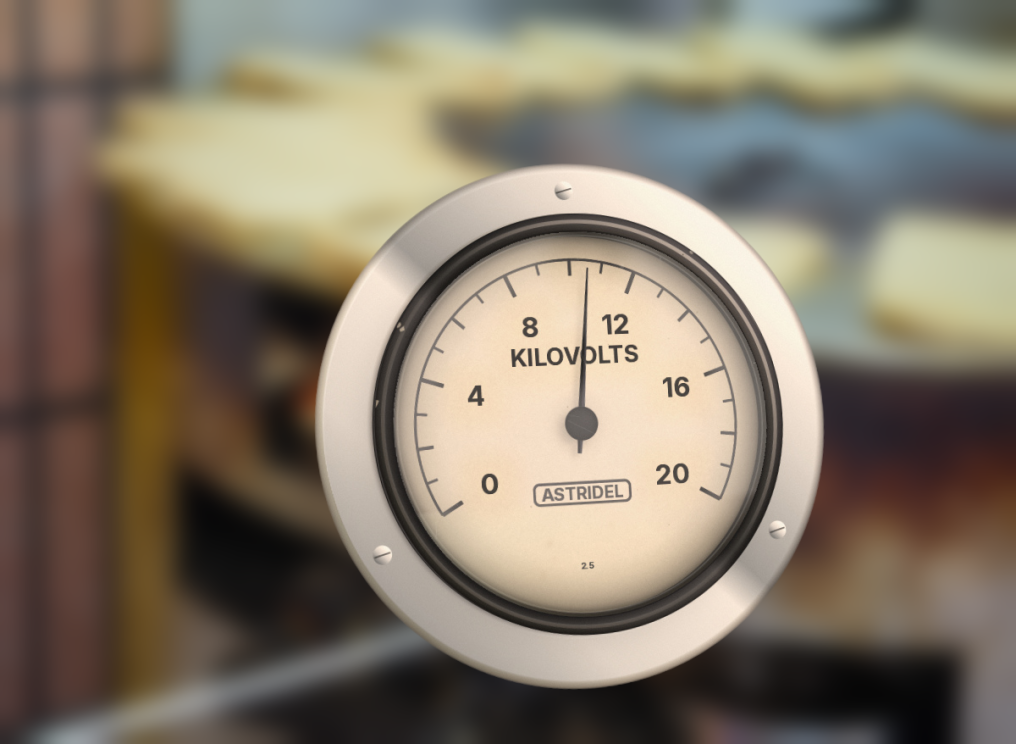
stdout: value=10.5 unit=kV
